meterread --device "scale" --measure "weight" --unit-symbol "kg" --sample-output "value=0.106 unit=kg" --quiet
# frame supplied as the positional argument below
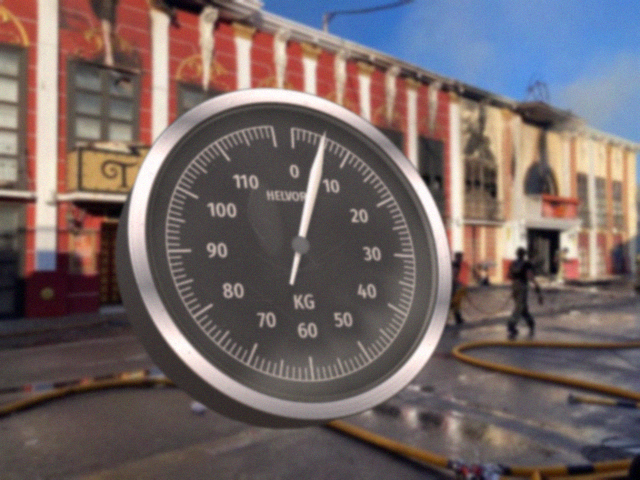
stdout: value=5 unit=kg
